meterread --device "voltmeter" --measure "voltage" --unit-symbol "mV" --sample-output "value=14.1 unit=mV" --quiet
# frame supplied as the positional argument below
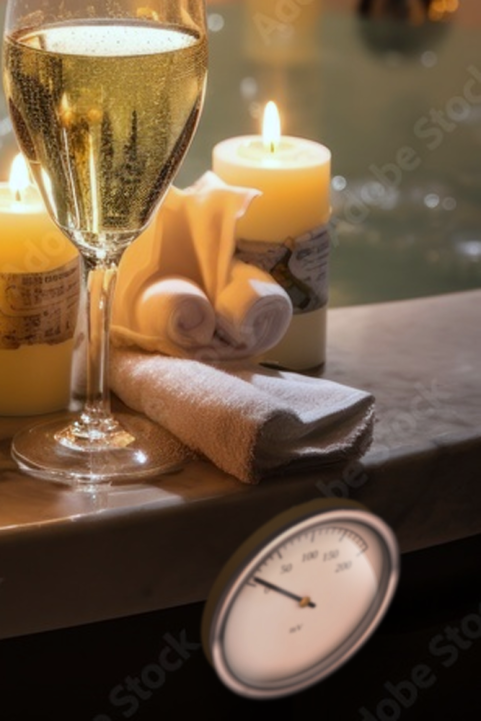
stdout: value=10 unit=mV
